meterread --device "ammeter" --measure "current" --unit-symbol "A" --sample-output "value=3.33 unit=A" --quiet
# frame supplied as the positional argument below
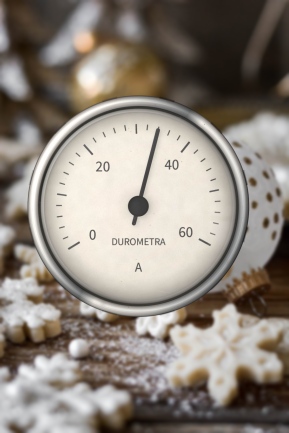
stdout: value=34 unit=A
